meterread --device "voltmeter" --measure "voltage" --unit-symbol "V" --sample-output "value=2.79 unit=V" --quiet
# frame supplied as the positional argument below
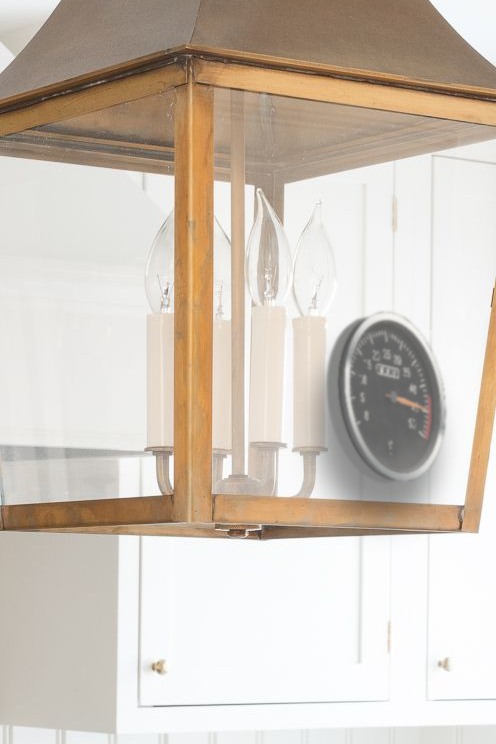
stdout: value=45 unit=V
